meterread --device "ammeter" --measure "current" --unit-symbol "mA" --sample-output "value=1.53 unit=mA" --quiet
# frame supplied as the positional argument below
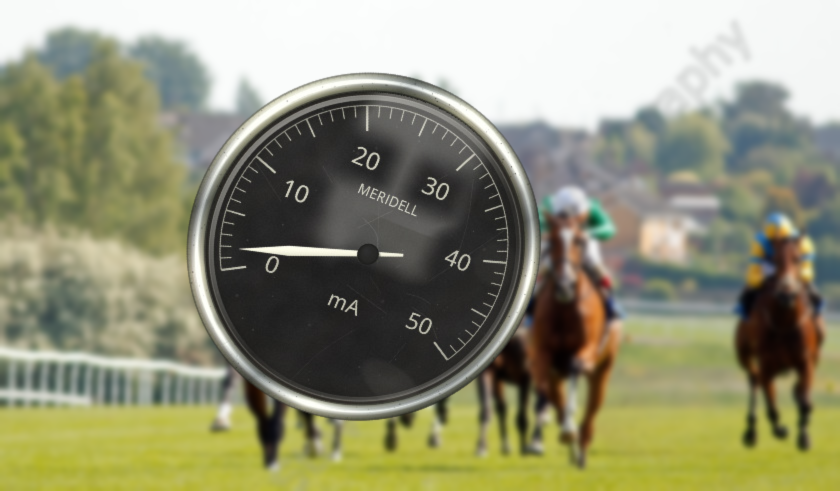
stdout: value=2 unit=mA
